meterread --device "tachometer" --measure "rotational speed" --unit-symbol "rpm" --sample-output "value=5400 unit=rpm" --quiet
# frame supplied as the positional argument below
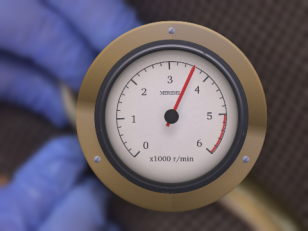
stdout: value=3600 unit=rpm
